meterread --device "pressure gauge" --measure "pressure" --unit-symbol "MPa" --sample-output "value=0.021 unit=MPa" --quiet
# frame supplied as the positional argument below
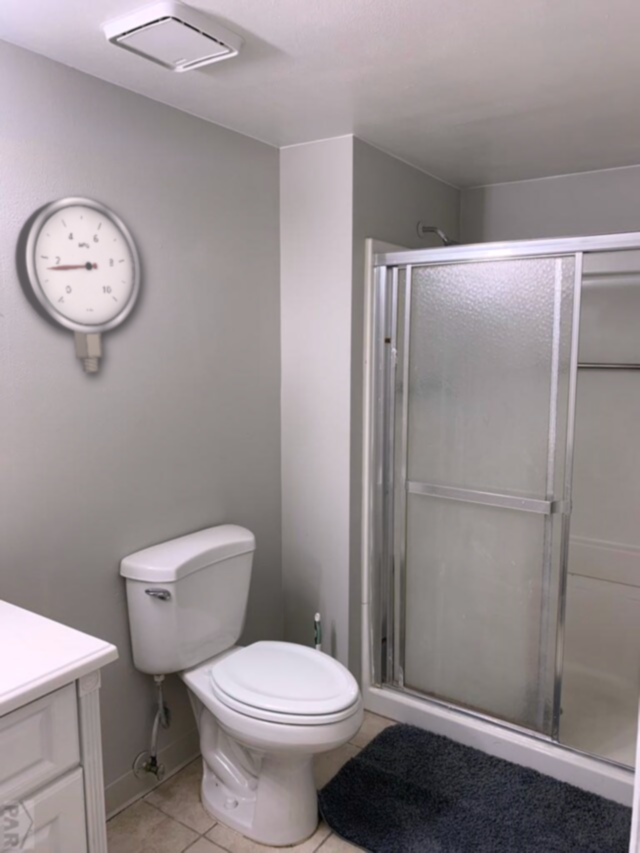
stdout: value=1.5 unit=MPa
